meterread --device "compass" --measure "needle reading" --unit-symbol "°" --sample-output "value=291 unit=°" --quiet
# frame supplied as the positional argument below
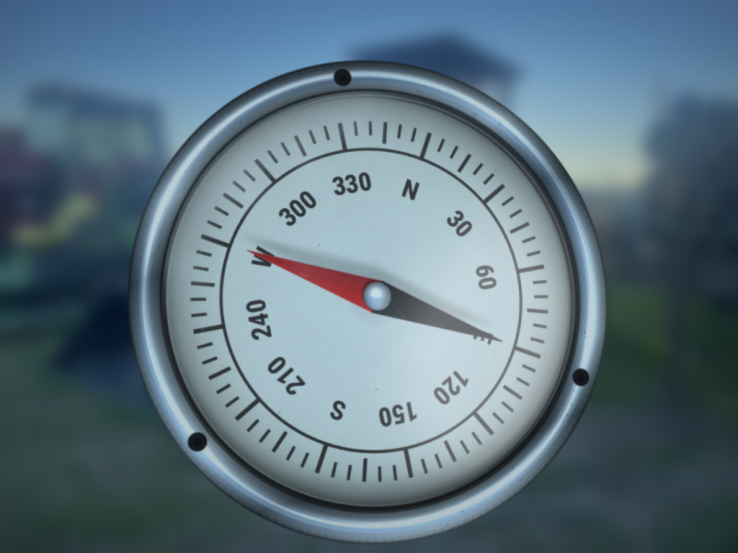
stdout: value=270 unit=°
